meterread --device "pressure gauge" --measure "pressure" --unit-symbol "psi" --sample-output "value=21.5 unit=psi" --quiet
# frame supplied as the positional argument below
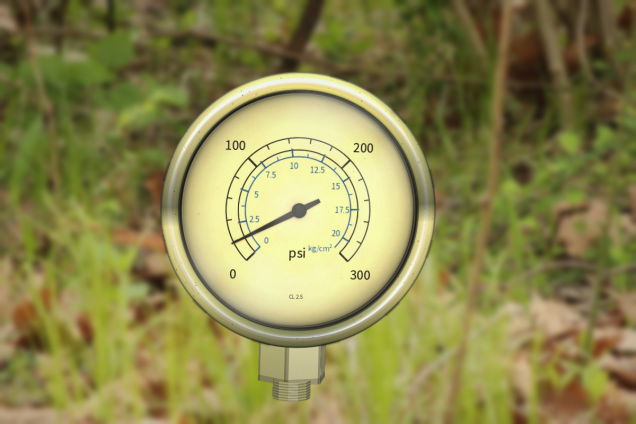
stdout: value=20 unit=psi
